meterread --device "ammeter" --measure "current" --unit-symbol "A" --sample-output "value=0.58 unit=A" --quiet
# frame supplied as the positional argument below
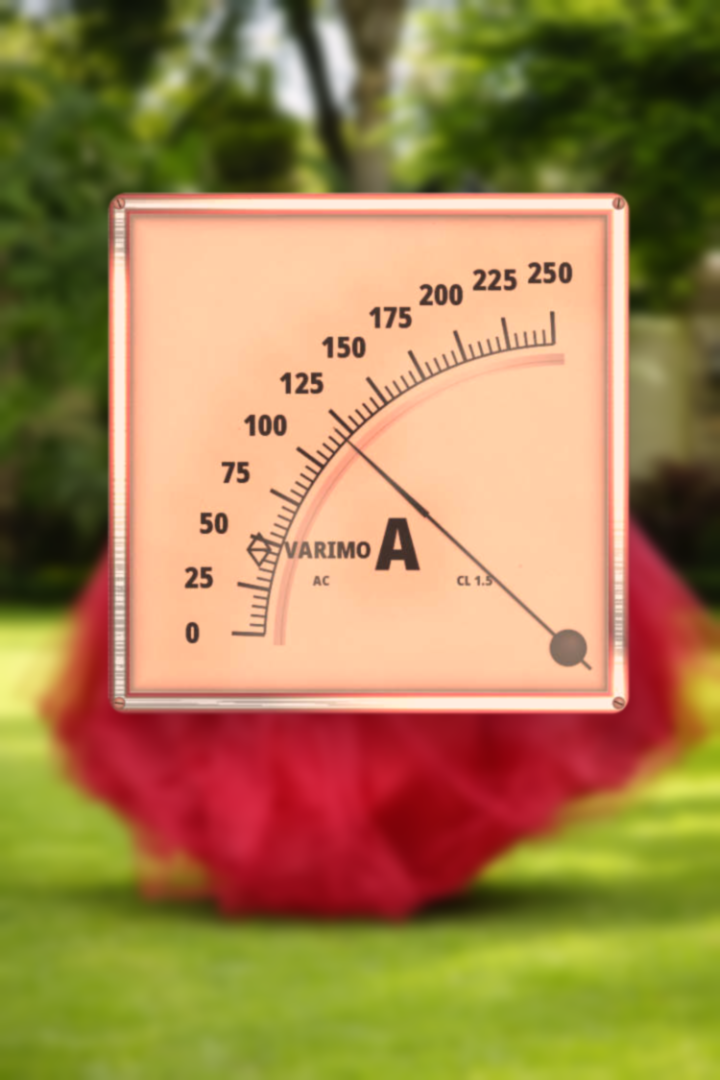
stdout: value=120 unit=A
